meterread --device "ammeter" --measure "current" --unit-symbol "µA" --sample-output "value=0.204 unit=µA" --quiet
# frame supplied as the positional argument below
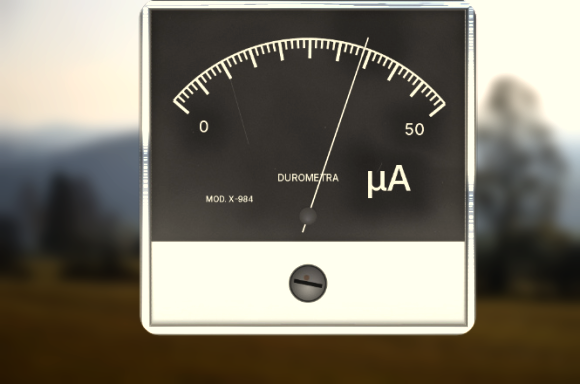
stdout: value=34 unit=µA
